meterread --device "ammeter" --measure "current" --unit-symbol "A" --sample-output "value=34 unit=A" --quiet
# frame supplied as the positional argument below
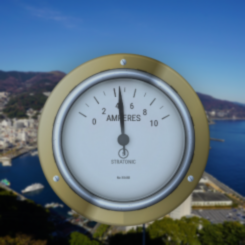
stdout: value=4.5 unit=A
